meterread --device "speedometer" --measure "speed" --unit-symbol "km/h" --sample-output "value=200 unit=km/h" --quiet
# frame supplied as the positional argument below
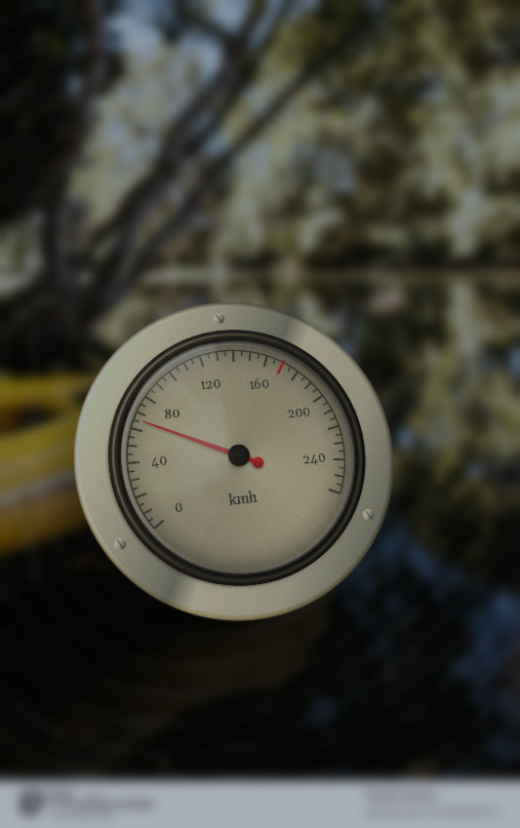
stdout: value=65 unit=km/h
